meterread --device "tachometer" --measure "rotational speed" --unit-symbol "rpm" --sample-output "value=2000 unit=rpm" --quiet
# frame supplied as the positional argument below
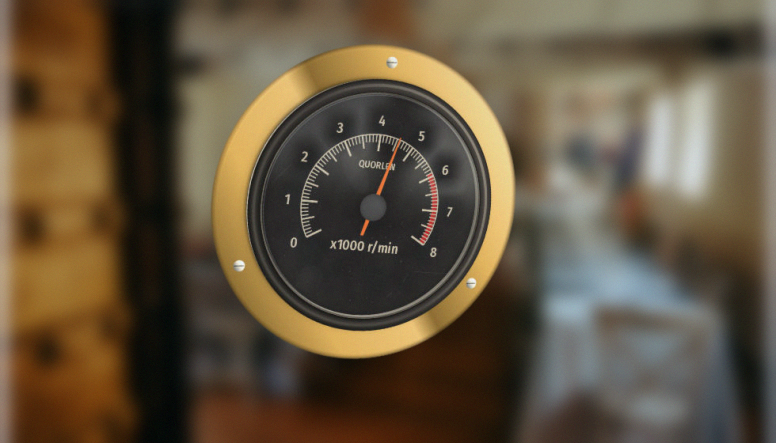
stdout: value=4500 unit=rpm
